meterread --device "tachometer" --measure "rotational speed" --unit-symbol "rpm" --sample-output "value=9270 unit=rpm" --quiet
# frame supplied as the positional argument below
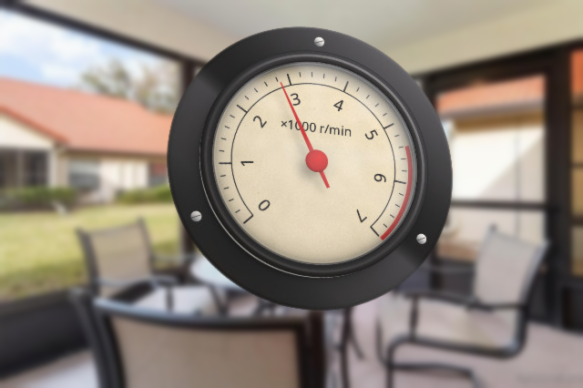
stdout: value=2800 unit=rpm
